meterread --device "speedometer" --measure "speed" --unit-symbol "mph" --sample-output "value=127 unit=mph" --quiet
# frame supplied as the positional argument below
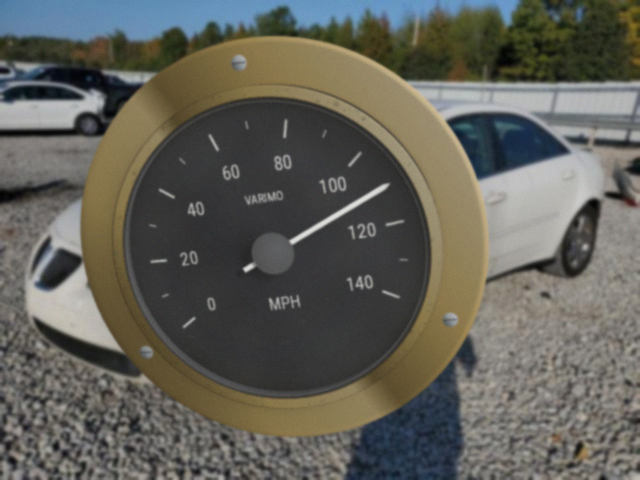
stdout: value=110 unit=mph
